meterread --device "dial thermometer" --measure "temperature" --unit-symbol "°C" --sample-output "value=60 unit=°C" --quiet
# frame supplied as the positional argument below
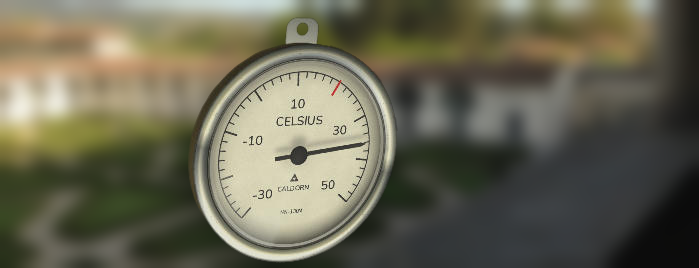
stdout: value=36 unit=°C
